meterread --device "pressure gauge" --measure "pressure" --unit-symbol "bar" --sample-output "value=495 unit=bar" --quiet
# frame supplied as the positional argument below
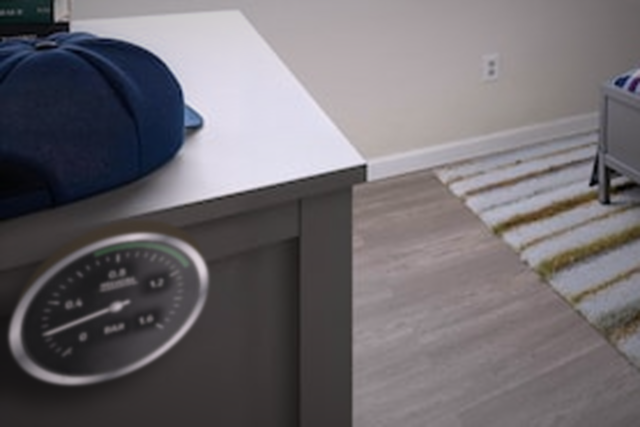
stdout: value=0.2 unit=bar
